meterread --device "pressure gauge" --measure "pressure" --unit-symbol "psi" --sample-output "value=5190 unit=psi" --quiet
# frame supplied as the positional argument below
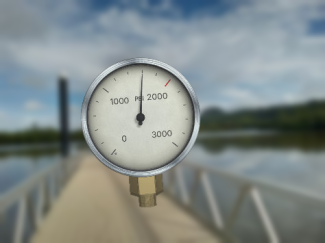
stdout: value=1600 unit=psi
